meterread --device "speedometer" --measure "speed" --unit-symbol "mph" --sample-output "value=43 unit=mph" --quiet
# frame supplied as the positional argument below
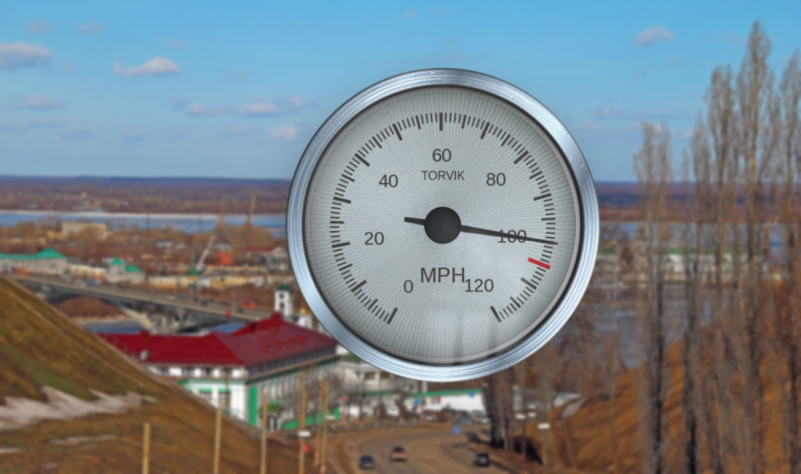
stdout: value=100 unit=mph
